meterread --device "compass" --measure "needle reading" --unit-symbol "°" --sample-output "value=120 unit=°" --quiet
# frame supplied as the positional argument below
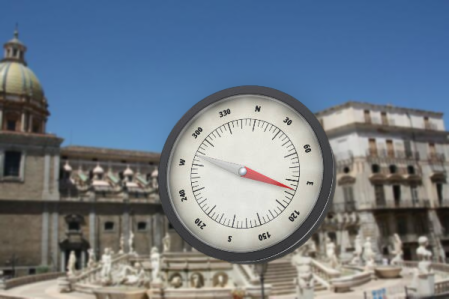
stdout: value=100 unit=°
